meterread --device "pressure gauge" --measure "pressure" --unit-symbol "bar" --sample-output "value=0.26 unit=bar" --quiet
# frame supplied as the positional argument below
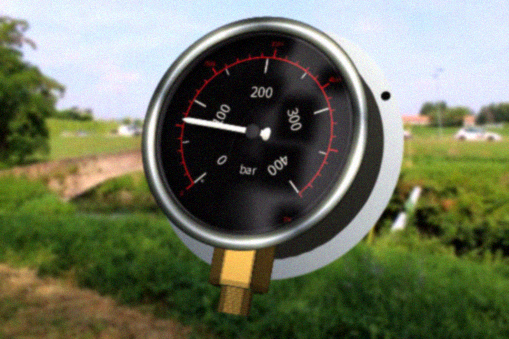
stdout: value=75 unit=bar
